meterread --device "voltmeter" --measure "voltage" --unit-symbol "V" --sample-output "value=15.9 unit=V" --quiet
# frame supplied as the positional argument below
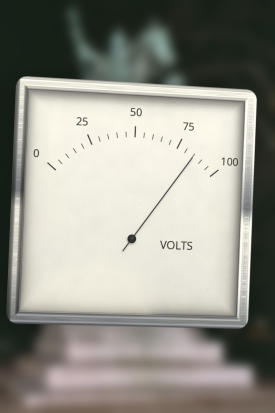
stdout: value=85 unit=V
